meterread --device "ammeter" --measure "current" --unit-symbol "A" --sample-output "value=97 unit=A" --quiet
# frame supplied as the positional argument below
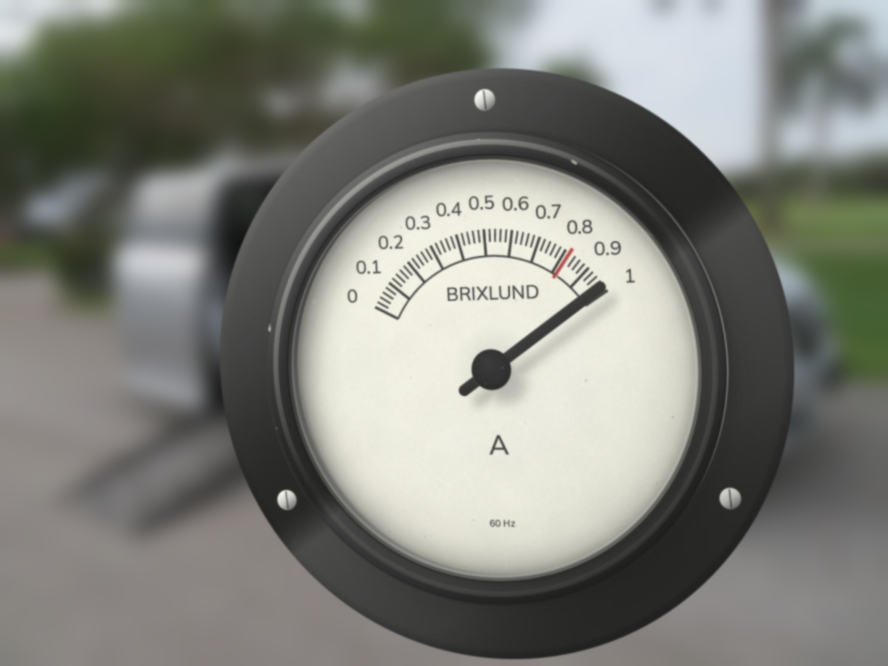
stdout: value=0.98 unit=A
